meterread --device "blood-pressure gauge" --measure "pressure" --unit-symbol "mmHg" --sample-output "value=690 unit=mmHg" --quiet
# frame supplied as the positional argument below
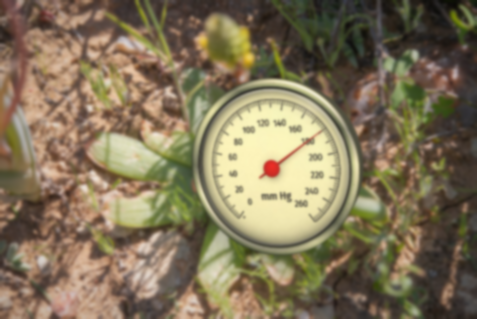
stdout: value=180 unit=mmHg
